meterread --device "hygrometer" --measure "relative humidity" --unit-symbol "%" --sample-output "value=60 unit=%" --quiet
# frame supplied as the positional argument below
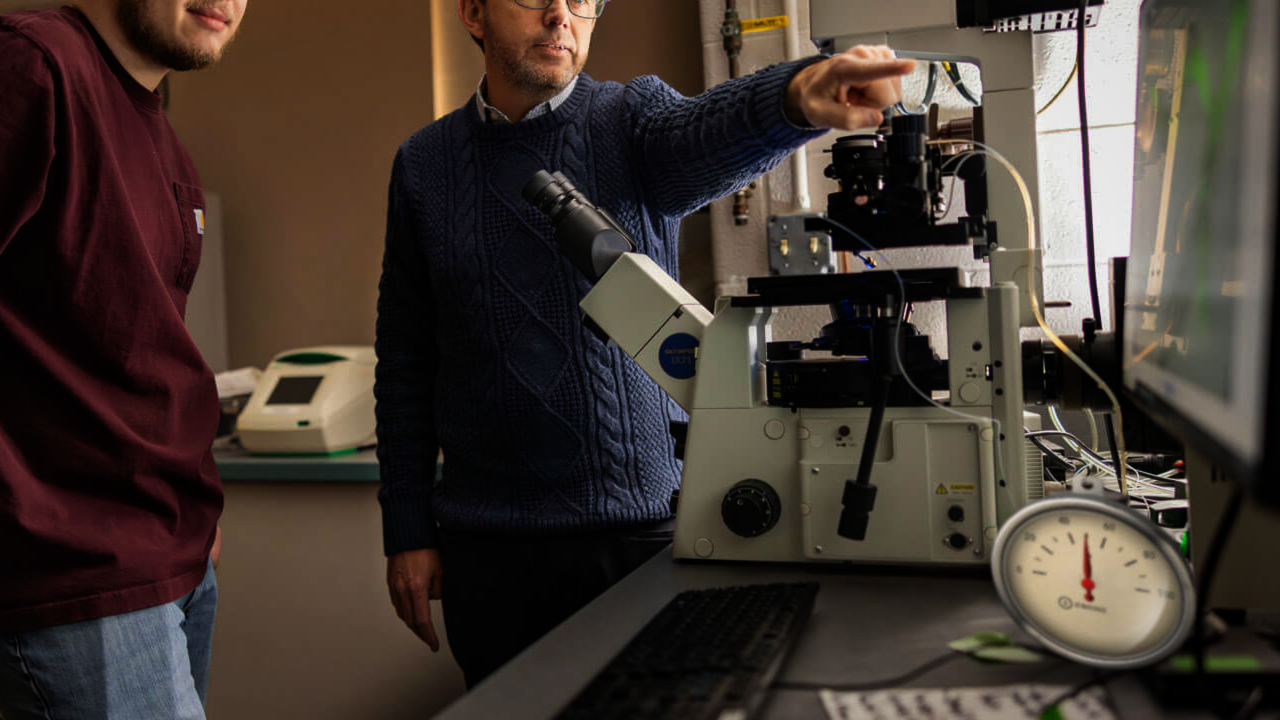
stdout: value=50 unit=%
